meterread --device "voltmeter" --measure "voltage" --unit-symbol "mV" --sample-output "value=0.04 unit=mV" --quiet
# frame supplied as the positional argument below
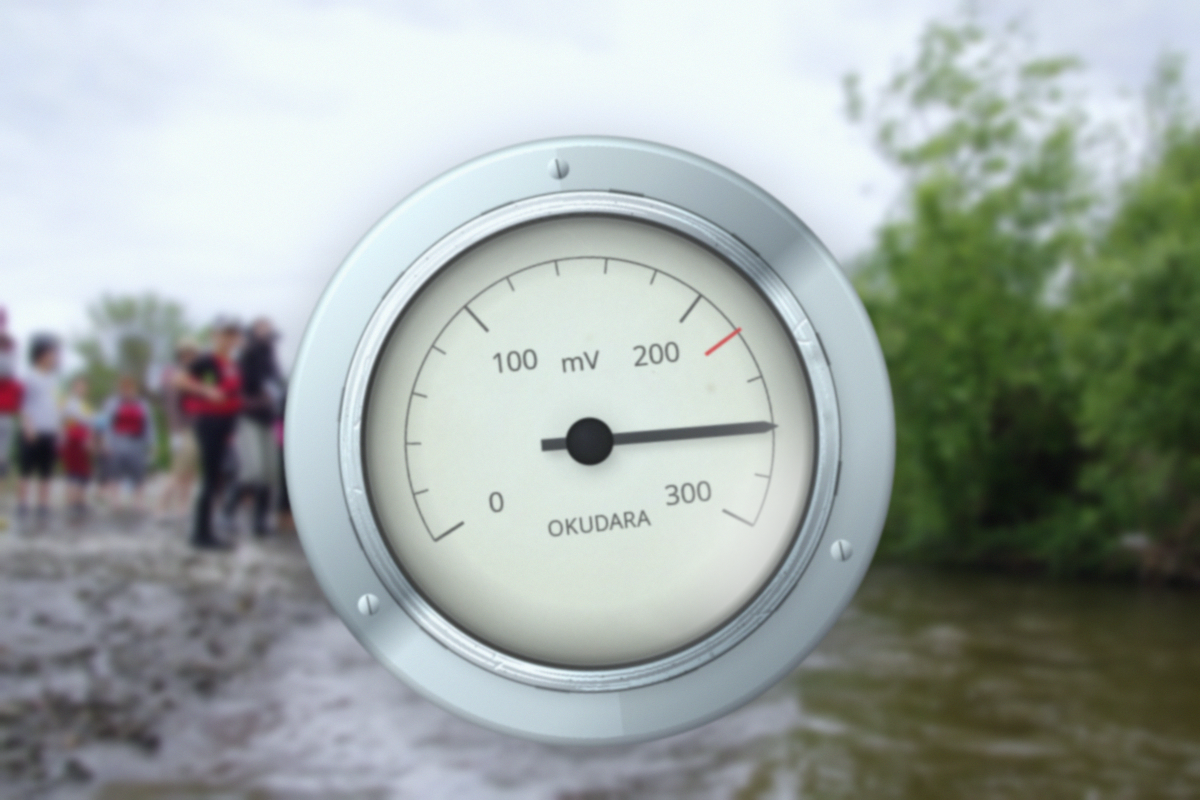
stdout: value=260 unit=mV
